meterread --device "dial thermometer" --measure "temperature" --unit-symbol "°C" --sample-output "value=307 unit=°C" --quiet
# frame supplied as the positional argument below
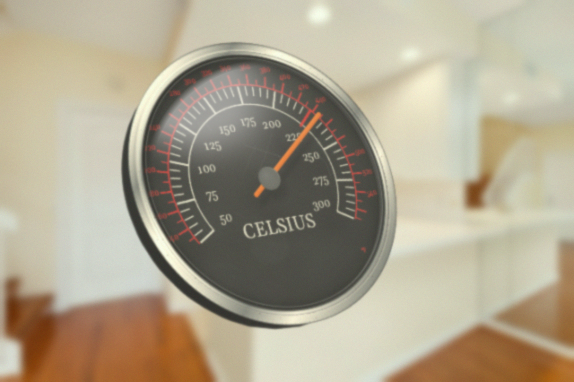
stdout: value=230 unit=°C
